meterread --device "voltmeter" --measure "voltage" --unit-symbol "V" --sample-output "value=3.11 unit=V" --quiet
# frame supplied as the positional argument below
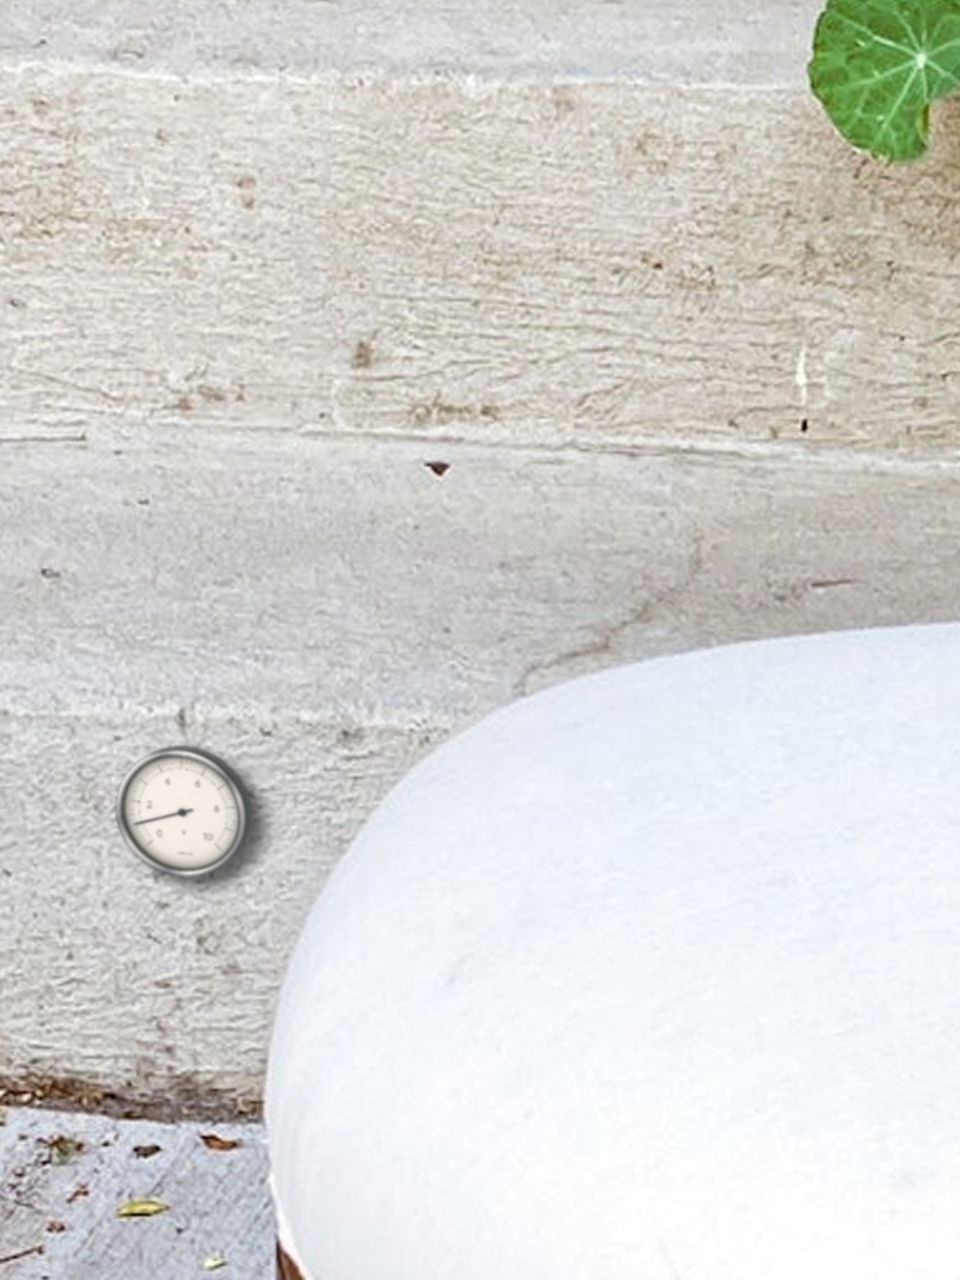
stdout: value=1 unit=V
